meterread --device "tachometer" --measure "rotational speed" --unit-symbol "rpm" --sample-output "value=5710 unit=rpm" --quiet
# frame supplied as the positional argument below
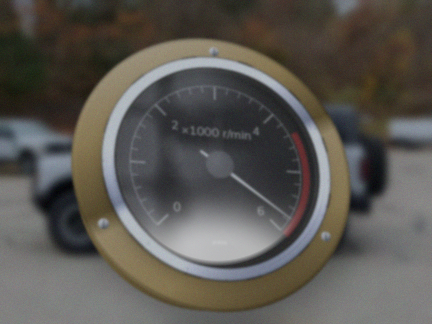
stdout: value=5800 unit=rpm
